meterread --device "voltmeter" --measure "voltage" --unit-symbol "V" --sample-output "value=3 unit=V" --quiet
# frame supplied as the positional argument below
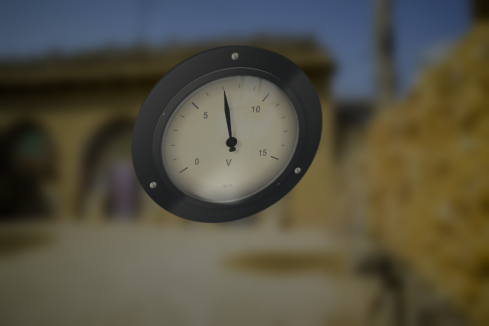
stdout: value=7 unit=V
